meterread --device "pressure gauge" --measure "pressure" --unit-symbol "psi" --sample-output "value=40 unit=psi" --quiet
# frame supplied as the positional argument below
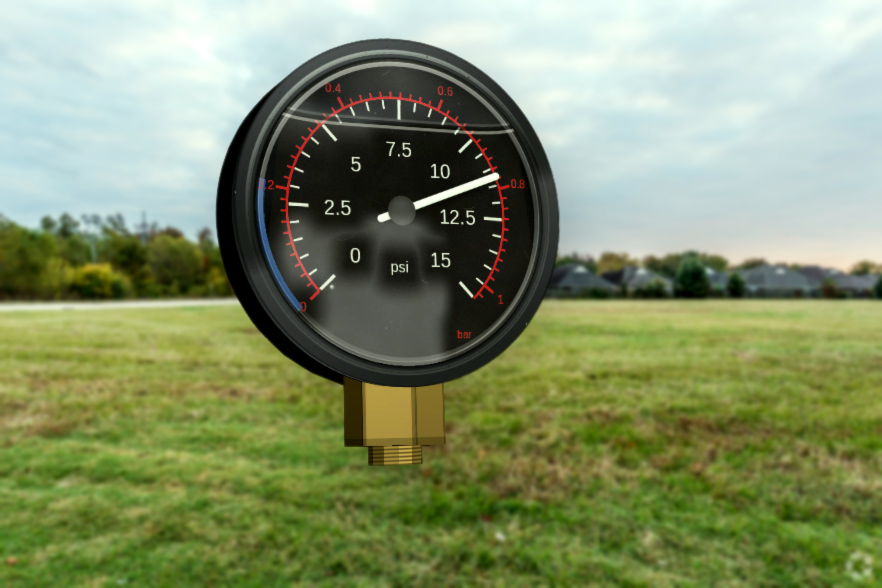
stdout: value=11.25 unit=psi
